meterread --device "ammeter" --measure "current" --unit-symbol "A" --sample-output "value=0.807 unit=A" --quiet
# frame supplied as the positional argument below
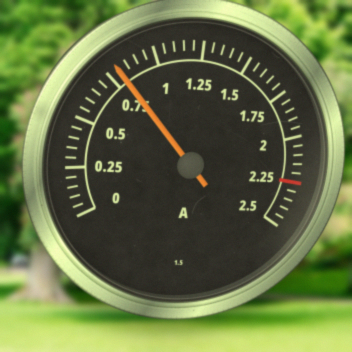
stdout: value=0.8 unit=A
